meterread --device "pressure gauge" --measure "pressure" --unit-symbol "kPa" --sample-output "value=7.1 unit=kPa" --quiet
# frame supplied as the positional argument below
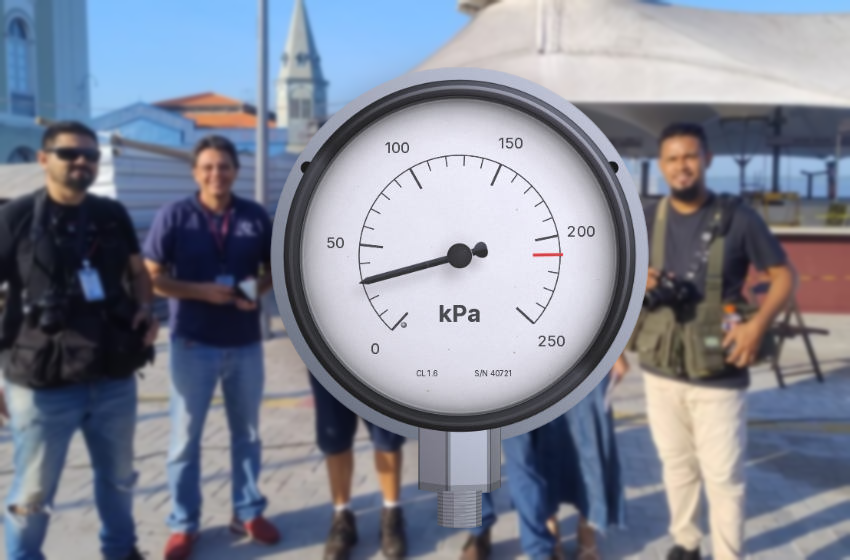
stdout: value=30 unit=kPa
